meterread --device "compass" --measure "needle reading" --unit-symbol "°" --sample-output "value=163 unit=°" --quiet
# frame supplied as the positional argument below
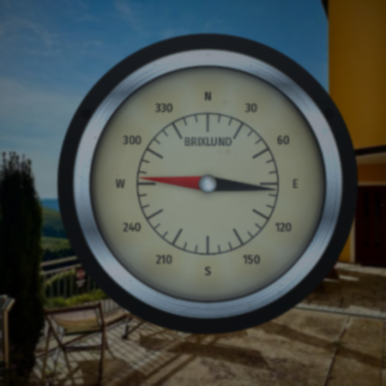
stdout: value=275 unit=°
